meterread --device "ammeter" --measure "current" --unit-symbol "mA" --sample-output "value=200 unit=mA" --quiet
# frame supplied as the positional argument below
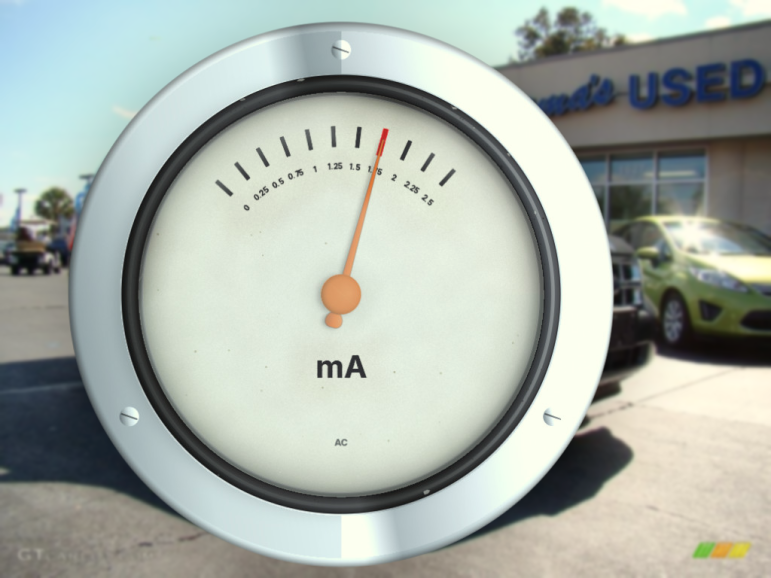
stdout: value=1.75 unit=mA
